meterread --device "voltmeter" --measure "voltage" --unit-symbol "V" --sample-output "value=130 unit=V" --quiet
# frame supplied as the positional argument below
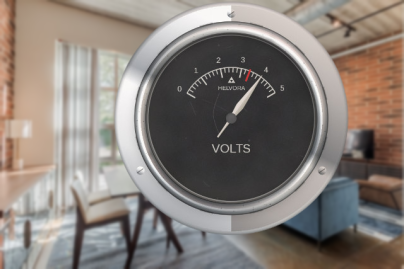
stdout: value=4 unit=V
